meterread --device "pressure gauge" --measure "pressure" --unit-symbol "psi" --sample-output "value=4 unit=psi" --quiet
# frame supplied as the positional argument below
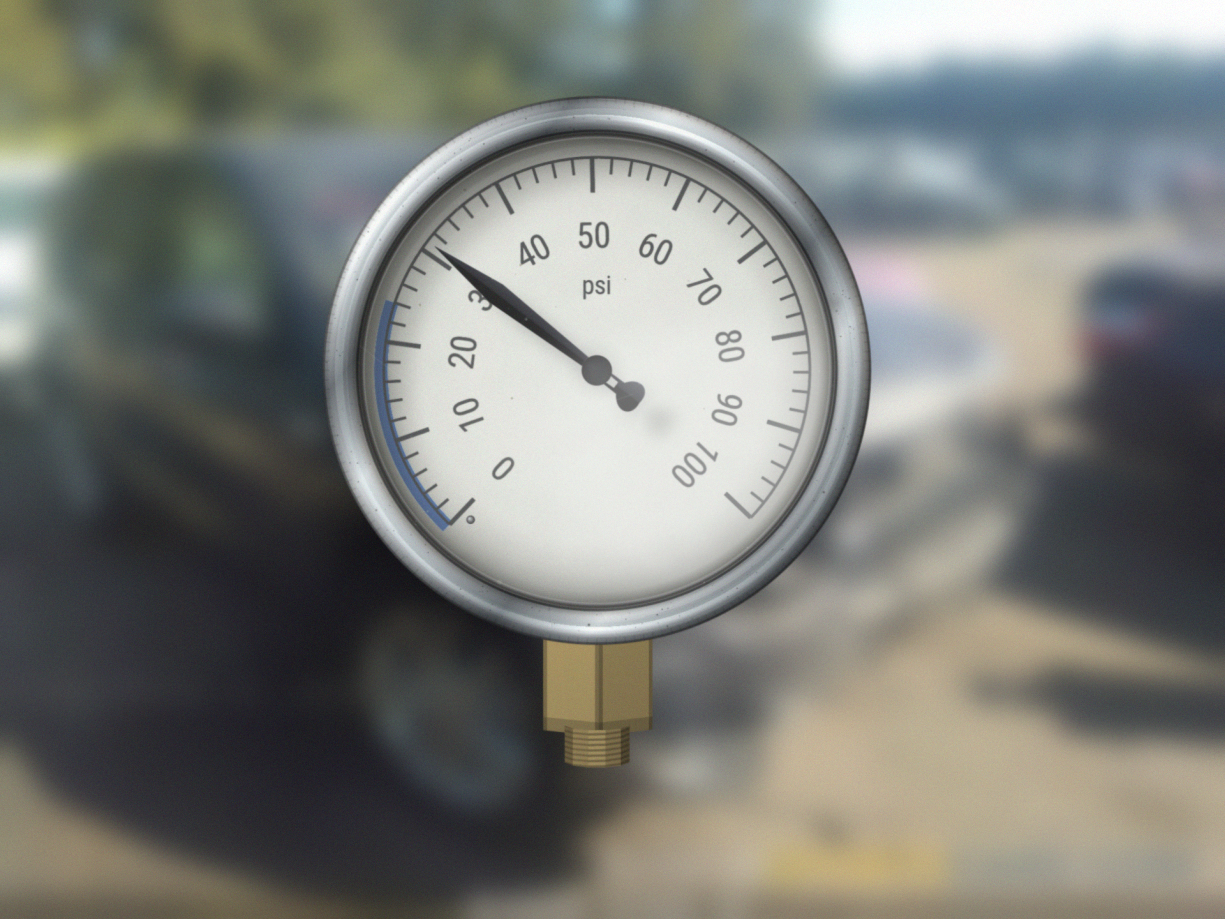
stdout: value=31 unit=psi
